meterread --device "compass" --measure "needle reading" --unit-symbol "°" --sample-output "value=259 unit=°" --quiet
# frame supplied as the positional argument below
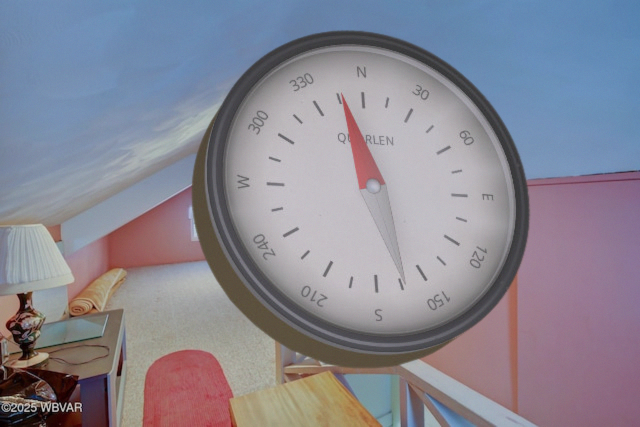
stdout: value=345 unit=°
